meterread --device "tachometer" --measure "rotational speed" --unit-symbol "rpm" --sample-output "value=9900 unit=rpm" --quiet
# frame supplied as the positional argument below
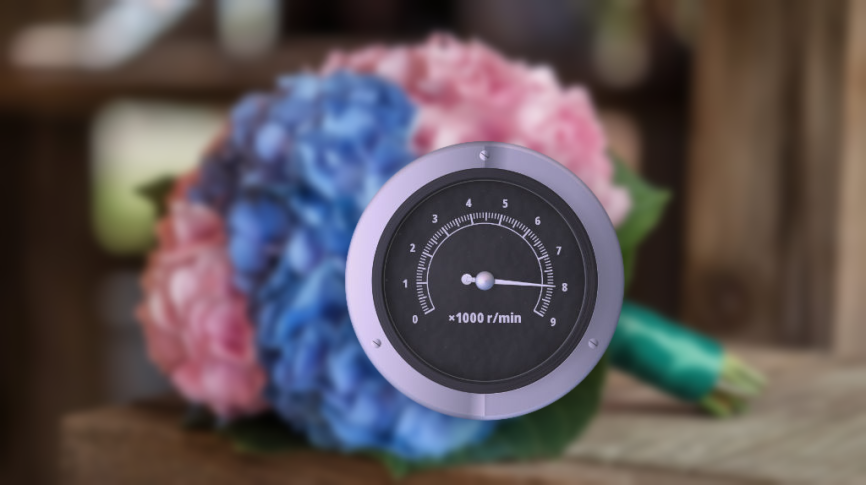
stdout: value=8000 unit=rpm
